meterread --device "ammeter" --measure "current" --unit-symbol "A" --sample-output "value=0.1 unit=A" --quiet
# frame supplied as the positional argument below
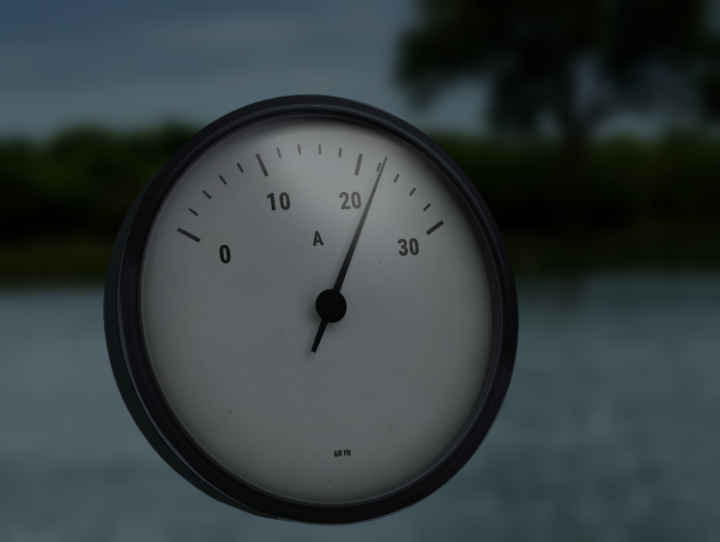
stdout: value=22 unit=A
